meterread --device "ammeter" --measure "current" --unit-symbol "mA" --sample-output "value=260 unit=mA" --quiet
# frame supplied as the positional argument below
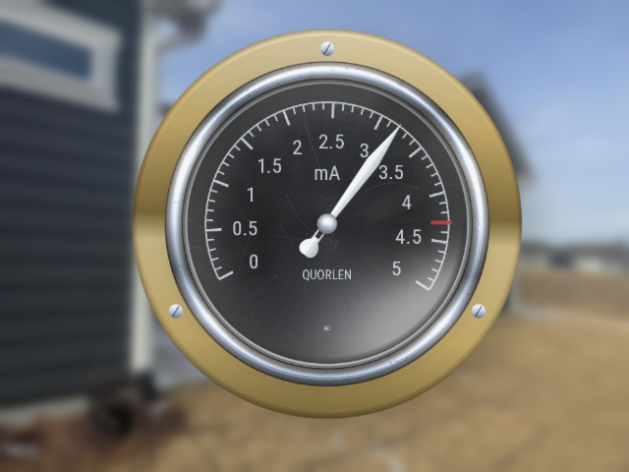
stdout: value=3.2 unit=mA
